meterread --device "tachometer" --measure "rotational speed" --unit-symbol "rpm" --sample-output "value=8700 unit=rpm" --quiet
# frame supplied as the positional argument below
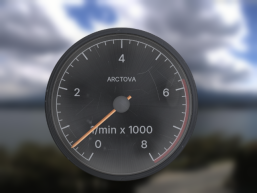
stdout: value=500 unit=rpm
